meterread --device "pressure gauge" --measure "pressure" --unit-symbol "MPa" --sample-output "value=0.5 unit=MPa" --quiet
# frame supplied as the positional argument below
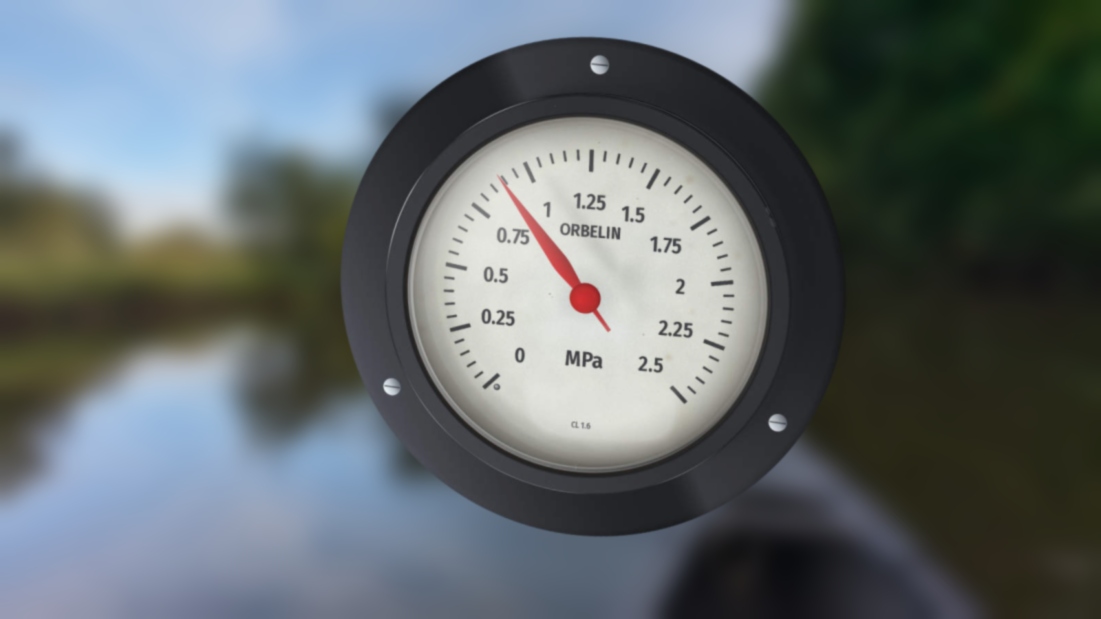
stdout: value=0.9 unit=MPa
